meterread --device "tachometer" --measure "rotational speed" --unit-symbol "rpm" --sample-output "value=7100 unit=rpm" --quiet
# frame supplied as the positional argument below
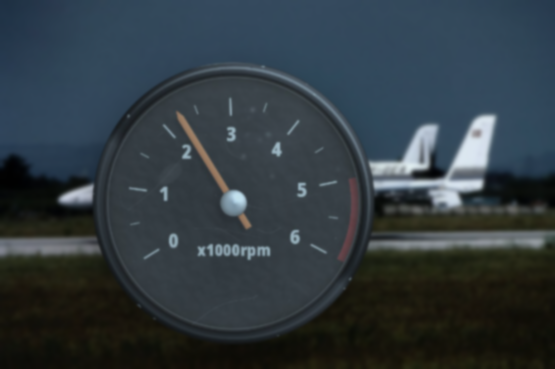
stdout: value=2250 unit=rpm
